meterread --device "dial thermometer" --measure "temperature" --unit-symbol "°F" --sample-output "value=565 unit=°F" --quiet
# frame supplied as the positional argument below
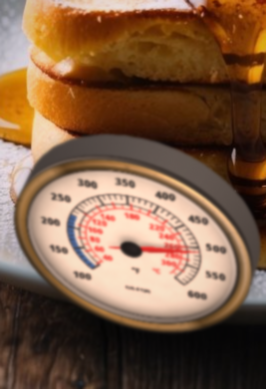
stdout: value=500 unit=°F
